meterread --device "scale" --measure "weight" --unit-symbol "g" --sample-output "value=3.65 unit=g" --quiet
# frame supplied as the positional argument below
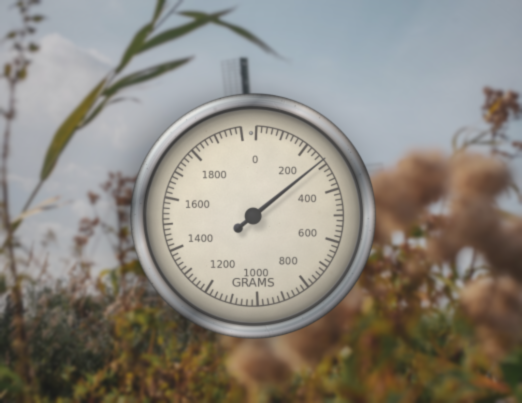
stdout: value=280 unit=g
